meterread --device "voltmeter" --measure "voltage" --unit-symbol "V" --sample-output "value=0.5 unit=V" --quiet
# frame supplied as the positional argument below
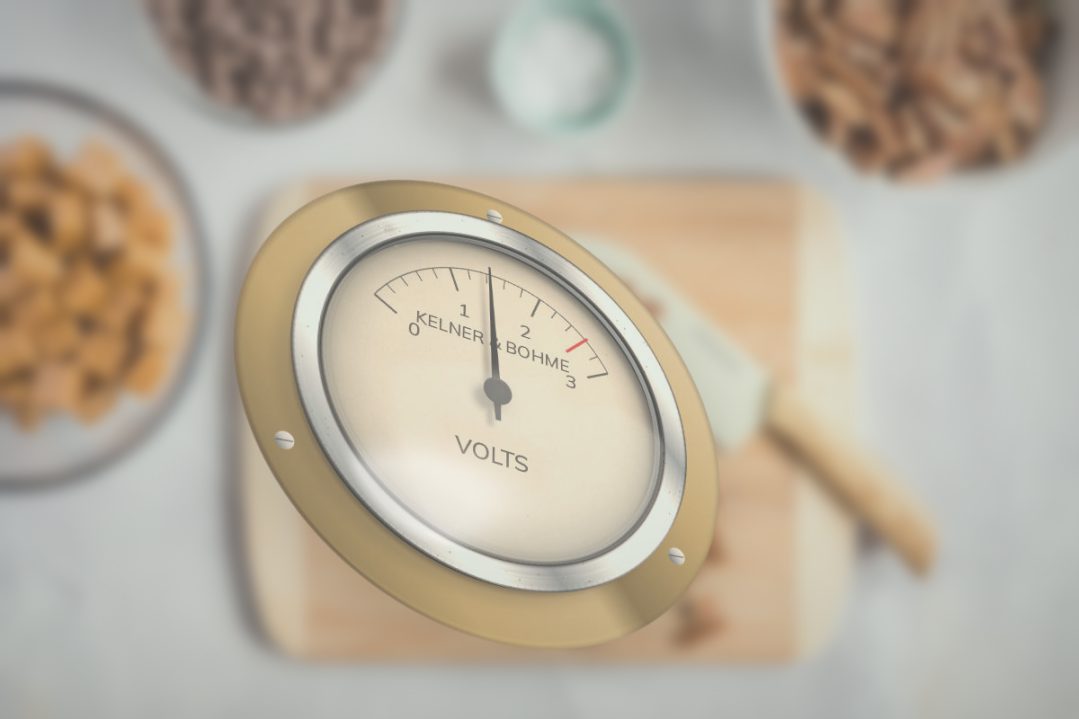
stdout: value=1.4 unit=V
